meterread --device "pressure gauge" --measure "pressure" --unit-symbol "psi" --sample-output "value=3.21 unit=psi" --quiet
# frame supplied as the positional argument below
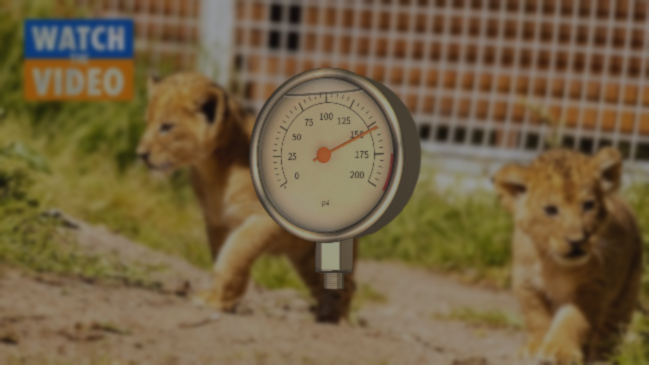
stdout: value=155 unit=psi
